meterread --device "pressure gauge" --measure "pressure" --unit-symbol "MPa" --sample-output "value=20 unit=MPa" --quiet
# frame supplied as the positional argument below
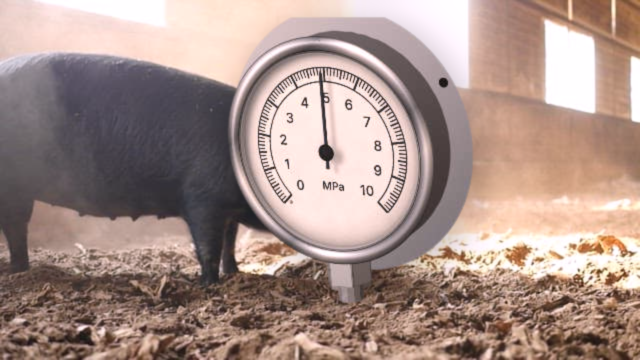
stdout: value=5 unit=MPa
